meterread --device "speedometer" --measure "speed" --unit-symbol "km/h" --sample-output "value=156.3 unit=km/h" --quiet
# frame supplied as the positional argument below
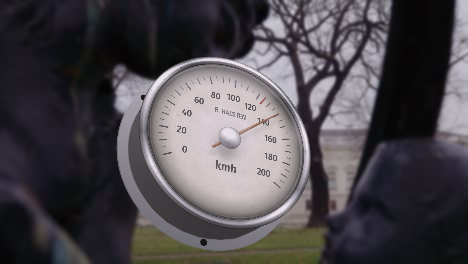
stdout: value=140 unit=km/h
